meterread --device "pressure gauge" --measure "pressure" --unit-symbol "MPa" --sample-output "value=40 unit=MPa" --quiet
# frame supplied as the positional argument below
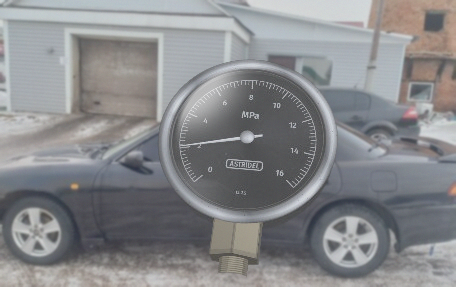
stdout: value=2 unit=MPa
